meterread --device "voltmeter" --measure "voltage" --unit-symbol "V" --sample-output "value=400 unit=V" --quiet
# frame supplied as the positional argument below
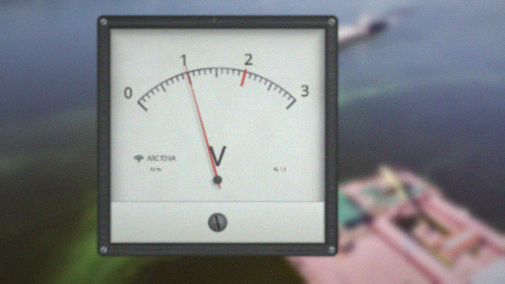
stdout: value=1 unit=V
